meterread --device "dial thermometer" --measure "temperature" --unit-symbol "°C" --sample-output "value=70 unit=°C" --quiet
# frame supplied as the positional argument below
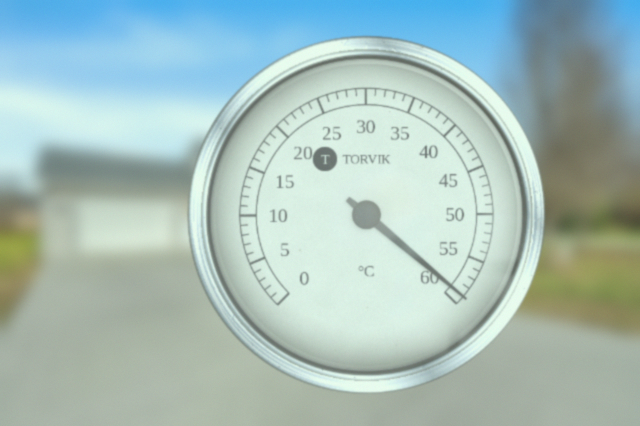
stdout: value=59 unit=°C
